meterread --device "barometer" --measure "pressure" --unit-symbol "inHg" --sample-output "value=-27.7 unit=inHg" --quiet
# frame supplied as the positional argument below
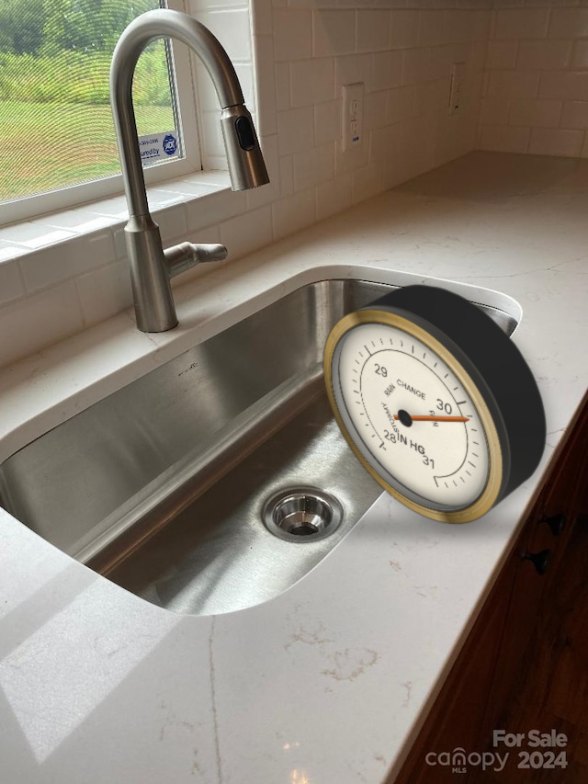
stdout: value=30.1 unit=inHg
